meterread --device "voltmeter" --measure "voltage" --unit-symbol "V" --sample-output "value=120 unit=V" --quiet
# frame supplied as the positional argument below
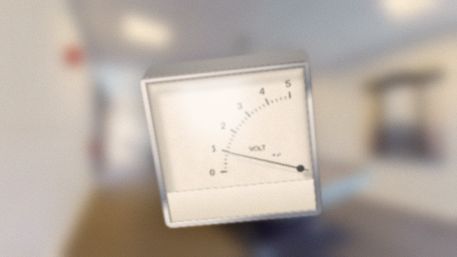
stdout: value=1 unit=V
